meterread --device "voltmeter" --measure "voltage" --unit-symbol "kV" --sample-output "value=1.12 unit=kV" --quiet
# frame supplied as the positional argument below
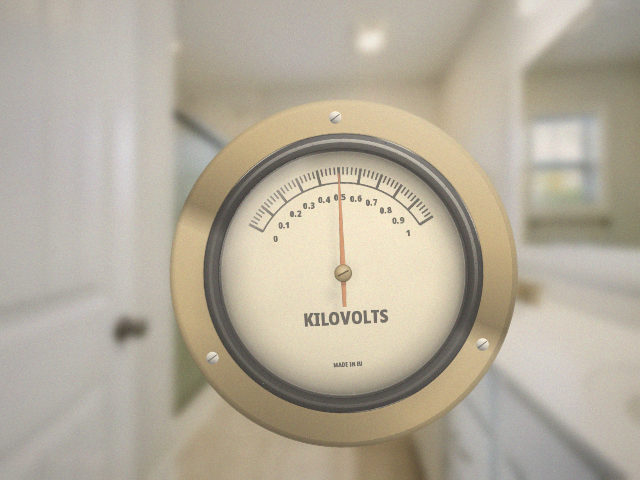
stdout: value=0.5 unit=kV
